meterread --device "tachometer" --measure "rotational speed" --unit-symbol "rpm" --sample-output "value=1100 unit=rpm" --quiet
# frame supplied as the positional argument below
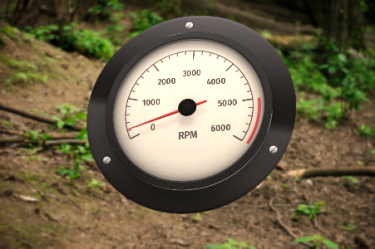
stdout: value=200 unit=rpm
